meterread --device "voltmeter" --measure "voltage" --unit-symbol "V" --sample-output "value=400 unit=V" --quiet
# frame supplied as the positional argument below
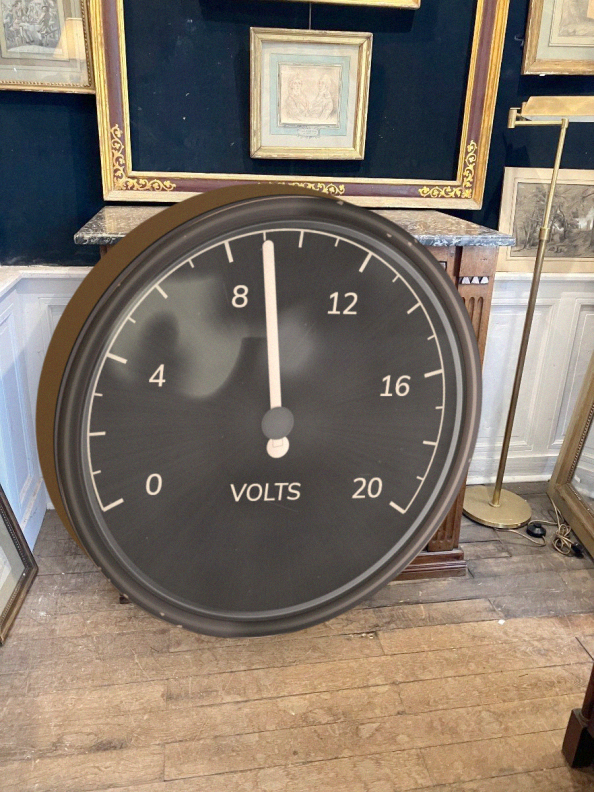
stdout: value=9 unit=V
